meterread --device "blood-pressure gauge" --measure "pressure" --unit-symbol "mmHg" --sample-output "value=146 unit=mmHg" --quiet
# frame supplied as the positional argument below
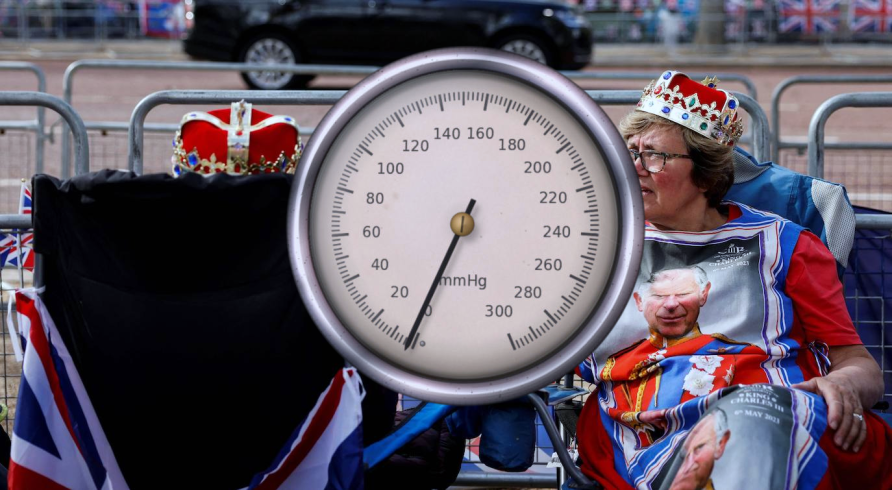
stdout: value=2 unit=mmHg
